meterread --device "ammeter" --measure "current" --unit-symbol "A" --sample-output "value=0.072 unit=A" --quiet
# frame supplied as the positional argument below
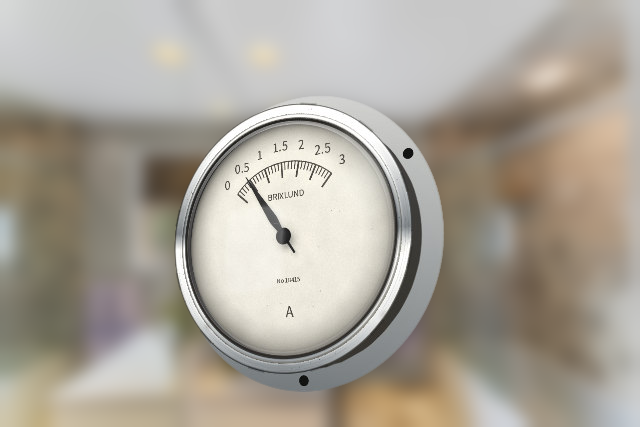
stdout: value=0.5 unit=A
